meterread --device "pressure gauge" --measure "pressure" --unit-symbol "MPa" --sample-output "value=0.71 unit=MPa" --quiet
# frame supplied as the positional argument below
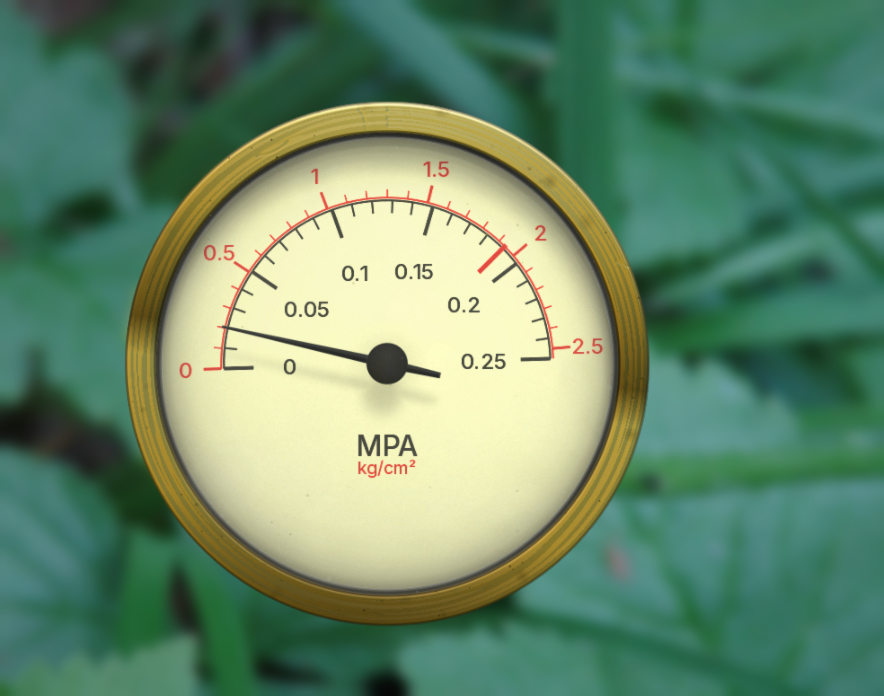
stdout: value=0.02 unit=MPa
